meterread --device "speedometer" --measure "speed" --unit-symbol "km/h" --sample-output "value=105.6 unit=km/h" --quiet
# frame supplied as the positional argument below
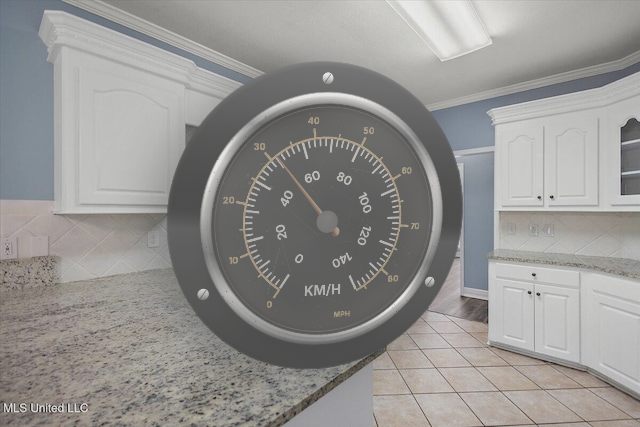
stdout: value=50 unit=km/h
